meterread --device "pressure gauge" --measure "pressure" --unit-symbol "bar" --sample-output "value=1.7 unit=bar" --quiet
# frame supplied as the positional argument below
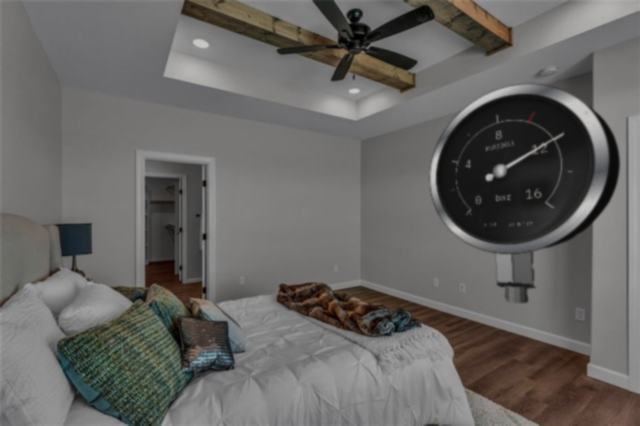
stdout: value=12 unit=bar
